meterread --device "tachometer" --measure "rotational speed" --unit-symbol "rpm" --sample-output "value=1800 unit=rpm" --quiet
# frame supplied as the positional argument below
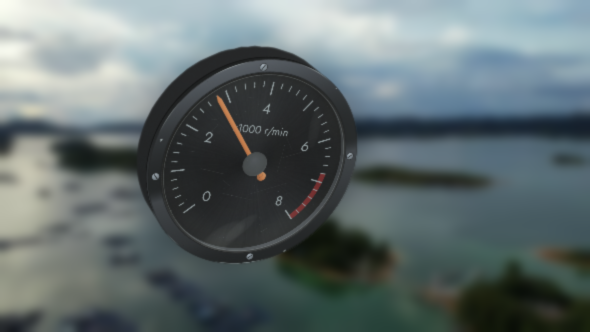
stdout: value=2800 unit=rpm
